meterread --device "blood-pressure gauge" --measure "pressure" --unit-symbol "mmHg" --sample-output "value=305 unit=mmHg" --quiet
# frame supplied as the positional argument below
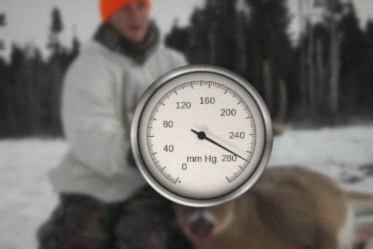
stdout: value=270 unit=mmHg
